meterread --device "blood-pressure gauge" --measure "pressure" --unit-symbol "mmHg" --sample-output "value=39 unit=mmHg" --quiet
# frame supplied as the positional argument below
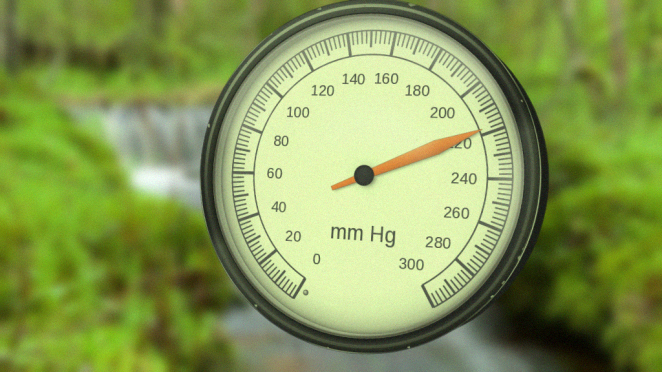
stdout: value=218 unit=mmHg
